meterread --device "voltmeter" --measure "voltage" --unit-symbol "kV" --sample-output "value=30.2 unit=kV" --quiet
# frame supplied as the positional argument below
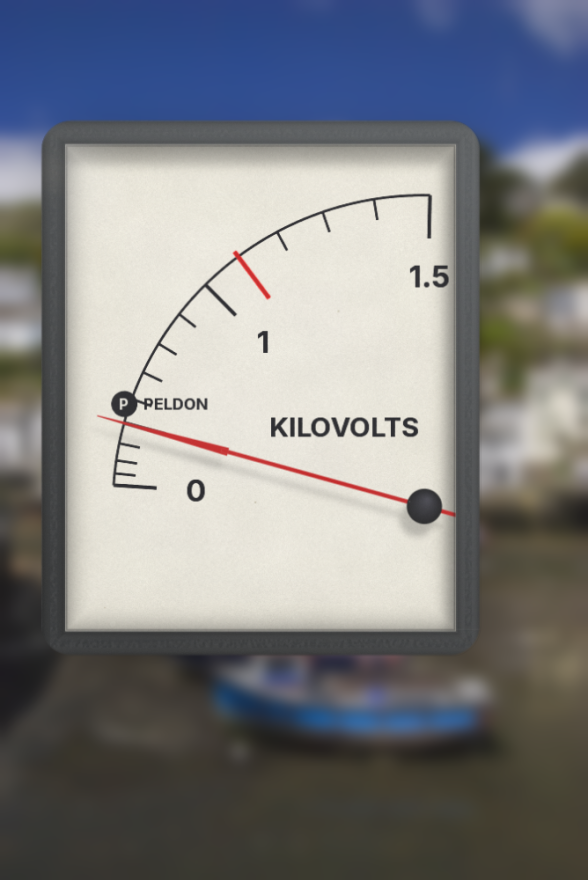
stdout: value=0.5 unit=kV
